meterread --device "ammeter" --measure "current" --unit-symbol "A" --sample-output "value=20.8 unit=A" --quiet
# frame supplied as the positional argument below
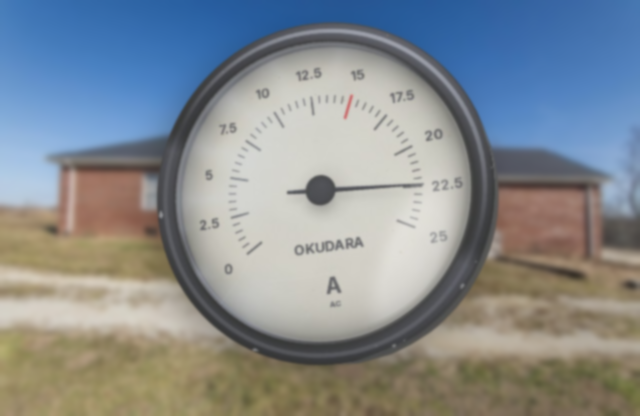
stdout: value=22.5 unit=A
